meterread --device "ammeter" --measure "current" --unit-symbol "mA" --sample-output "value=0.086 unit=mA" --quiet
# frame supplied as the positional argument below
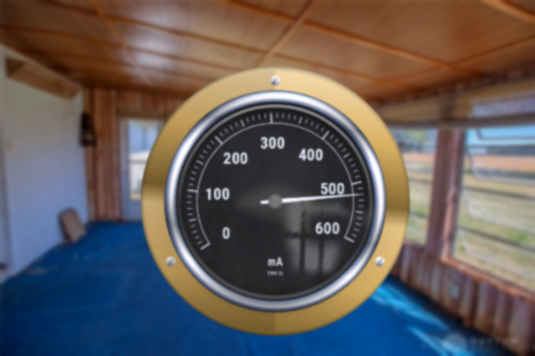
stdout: value=520 unit=mA
